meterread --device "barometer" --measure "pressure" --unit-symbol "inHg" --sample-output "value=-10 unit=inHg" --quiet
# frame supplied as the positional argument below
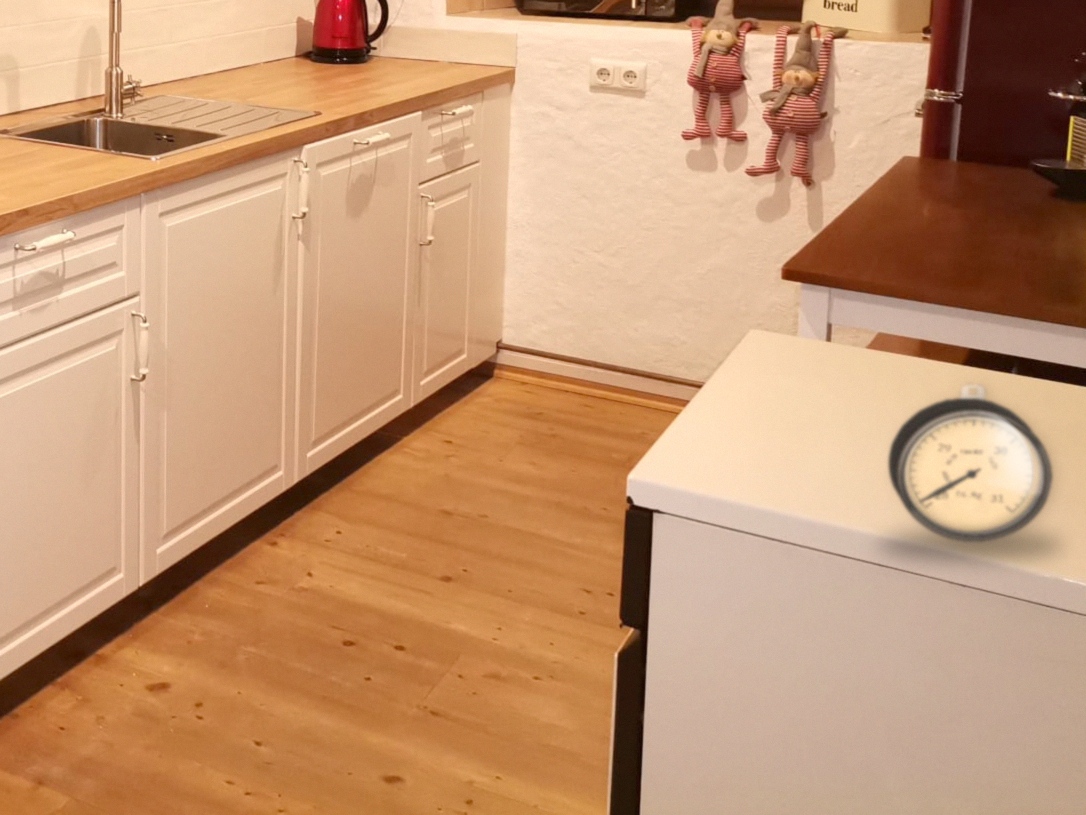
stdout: value=28.1 unit=inHg
